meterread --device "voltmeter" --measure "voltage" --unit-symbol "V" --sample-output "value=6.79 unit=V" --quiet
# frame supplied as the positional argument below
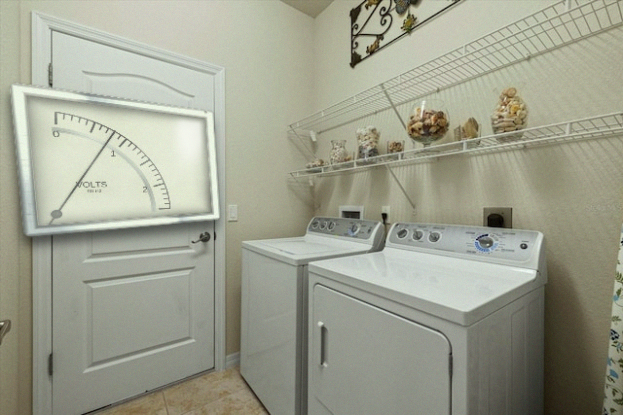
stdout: value=0.8 unit=V
